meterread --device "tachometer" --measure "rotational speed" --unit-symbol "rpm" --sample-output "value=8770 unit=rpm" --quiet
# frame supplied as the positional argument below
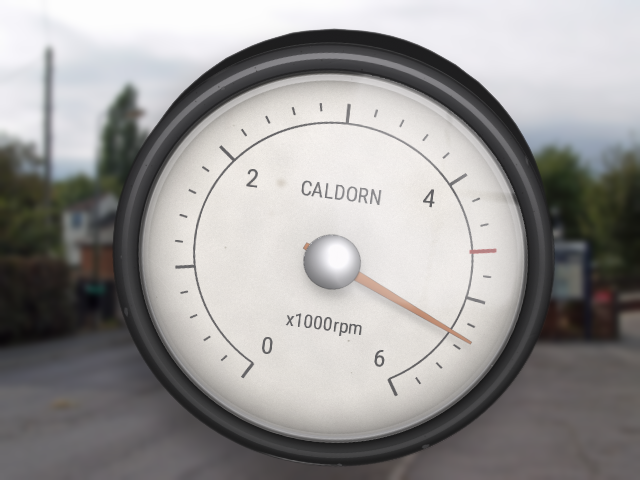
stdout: value=5300 unit=rpm
